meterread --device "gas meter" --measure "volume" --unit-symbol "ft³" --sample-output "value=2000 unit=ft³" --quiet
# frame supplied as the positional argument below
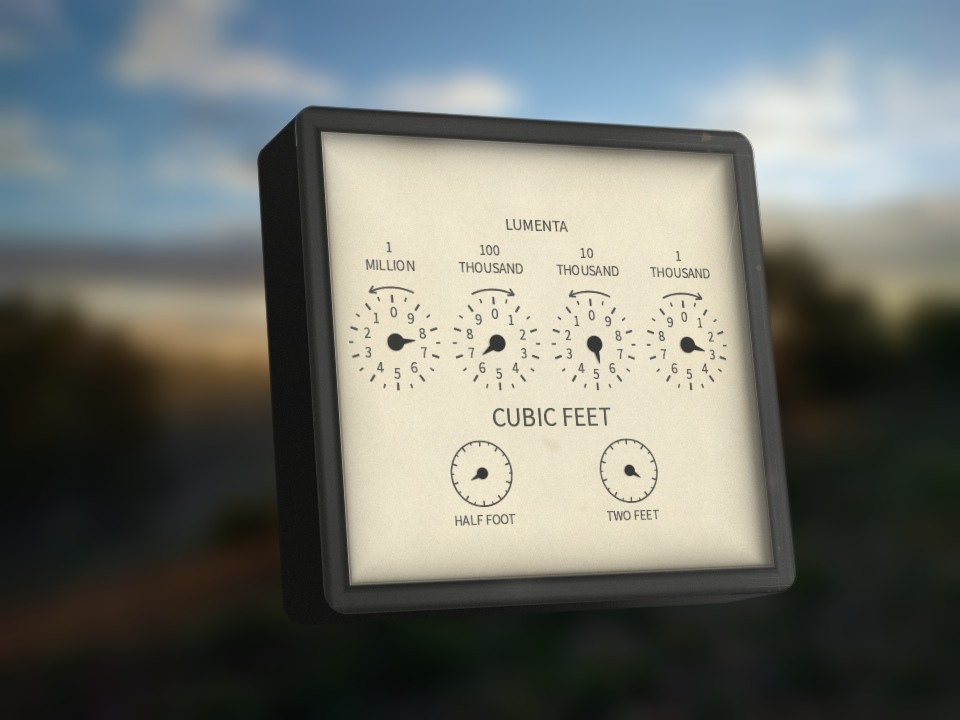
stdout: value=765300 unit=ft³
